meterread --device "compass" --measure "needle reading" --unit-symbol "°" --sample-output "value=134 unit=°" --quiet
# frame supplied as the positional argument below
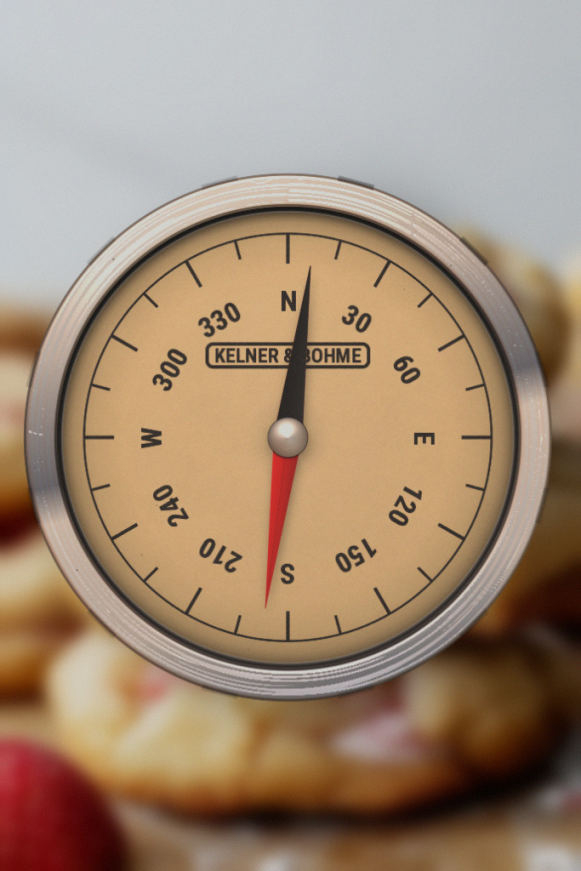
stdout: value=187.5 unit=°
